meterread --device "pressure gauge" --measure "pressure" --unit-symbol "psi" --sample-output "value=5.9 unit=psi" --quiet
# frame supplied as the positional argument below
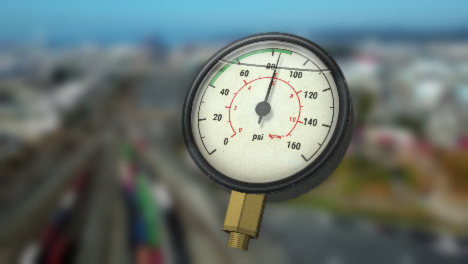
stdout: value=85 unit=psi
